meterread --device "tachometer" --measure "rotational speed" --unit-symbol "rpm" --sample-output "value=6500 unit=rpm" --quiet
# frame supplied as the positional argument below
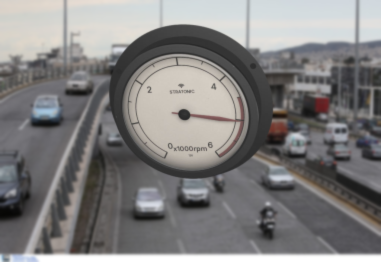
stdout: value=5000 unit=rpm
